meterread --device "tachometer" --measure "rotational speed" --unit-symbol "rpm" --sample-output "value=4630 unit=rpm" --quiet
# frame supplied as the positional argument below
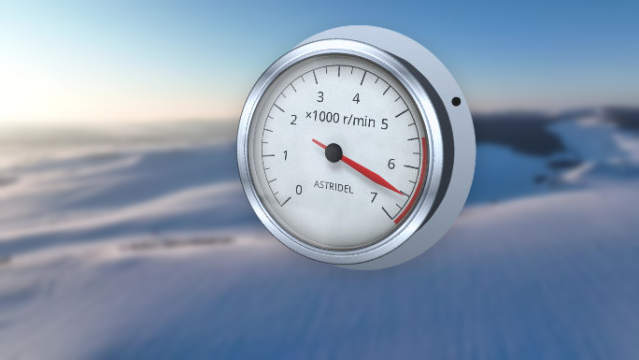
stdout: value=6500 unit=rpm
